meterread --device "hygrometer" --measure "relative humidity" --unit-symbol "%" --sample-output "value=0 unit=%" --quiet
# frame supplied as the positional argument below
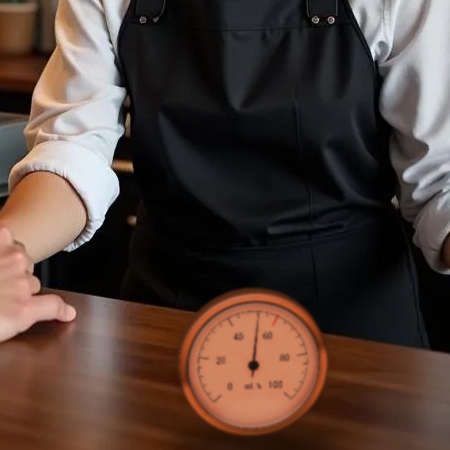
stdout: value=52 unit=%
